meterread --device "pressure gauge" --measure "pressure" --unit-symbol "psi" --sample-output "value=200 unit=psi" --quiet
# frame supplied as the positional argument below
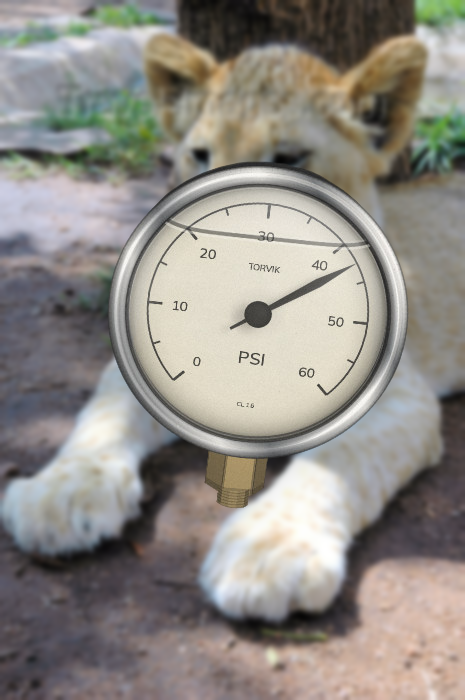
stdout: value=42.5 unit=psi
